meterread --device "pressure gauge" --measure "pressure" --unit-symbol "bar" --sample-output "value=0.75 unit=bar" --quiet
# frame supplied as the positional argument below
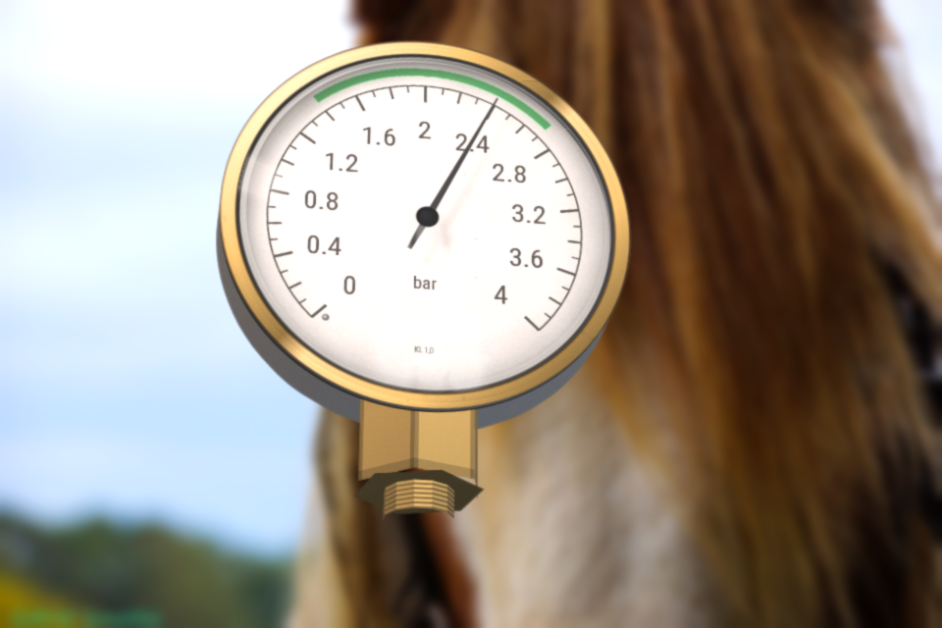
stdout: value=2.4 unit=bar
